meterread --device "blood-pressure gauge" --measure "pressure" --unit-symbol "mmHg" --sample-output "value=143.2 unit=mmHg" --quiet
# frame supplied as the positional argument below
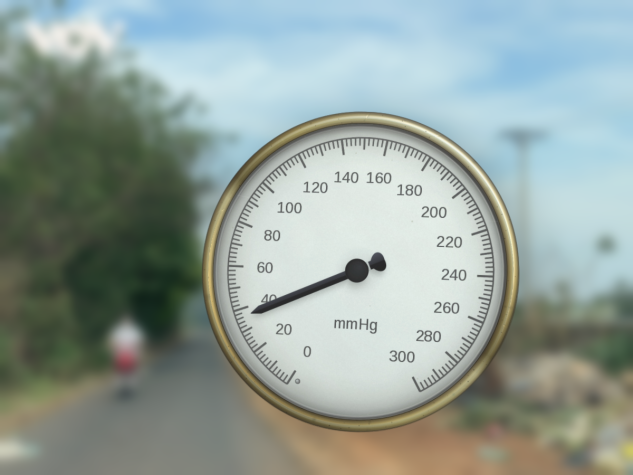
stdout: value=36 unit=mmHg
